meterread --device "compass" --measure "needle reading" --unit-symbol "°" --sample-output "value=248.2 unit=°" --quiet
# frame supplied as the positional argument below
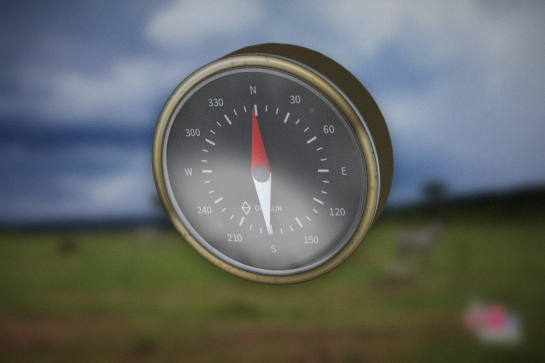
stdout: value=0 unit=°
